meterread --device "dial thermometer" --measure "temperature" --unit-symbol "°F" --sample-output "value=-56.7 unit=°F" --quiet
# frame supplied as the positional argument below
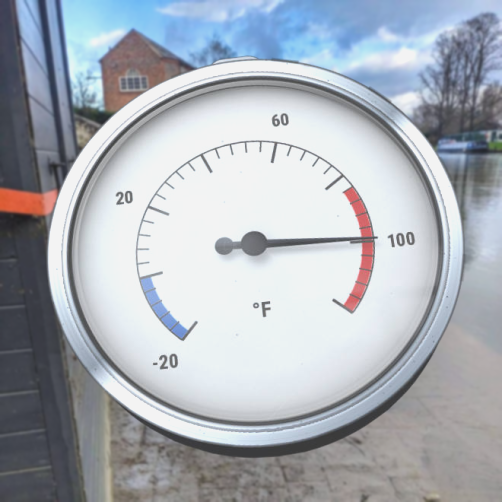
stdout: value=100 unit=°F
